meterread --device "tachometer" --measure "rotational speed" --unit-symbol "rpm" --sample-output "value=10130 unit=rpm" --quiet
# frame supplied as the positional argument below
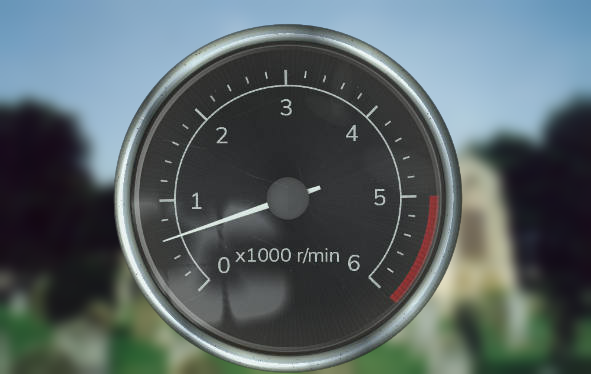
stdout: value=600 unit=rpm
